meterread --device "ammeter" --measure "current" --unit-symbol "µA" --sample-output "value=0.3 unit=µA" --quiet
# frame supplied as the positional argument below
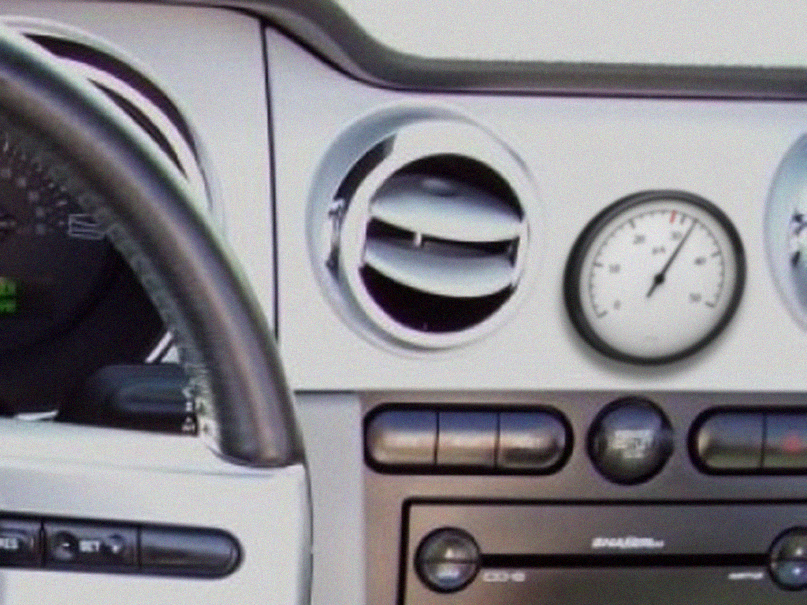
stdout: value=32 unit=µA
